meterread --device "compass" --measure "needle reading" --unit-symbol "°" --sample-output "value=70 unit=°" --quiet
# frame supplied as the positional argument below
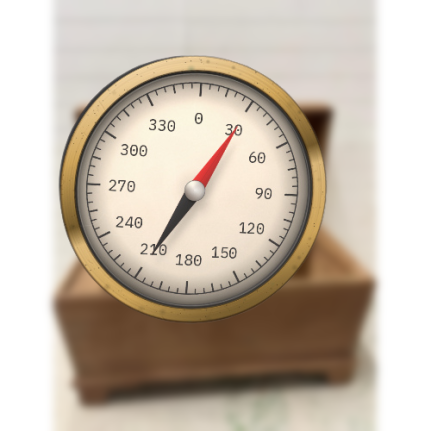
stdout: value=30 unit=°
